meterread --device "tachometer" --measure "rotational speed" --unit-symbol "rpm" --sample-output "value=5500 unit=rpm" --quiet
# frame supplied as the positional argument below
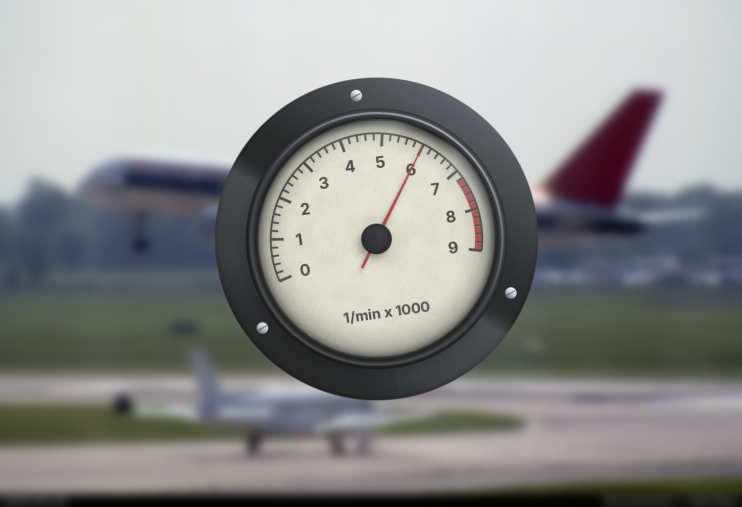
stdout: value=6000 unit=rpm
